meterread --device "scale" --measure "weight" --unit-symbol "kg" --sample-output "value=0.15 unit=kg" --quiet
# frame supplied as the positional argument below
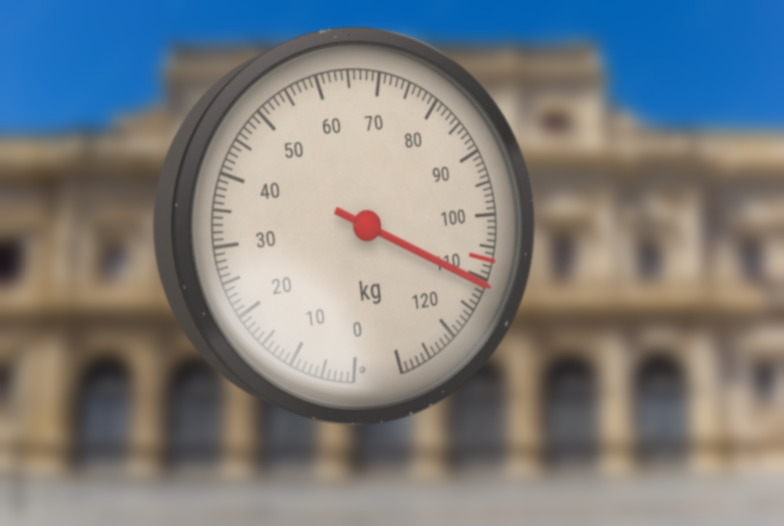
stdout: value=111 unit=kg
